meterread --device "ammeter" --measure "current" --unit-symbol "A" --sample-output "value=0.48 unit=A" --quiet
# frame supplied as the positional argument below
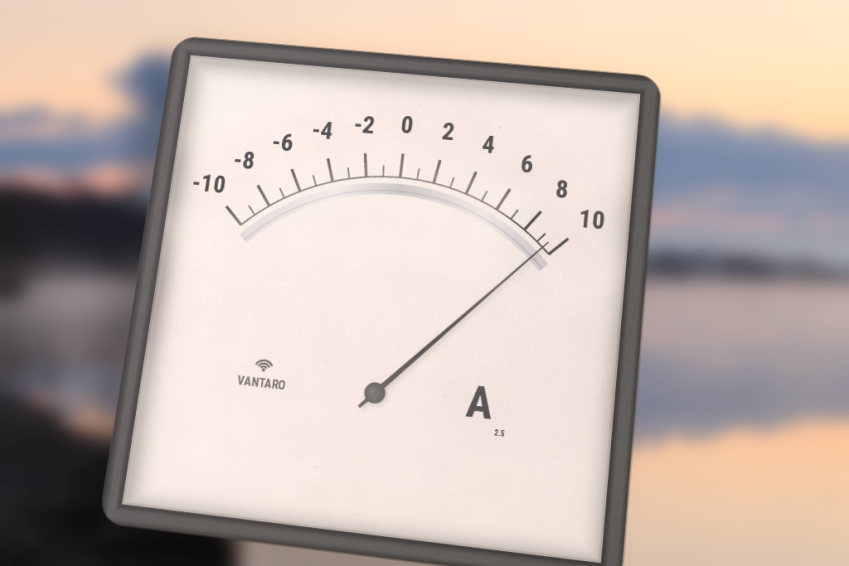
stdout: value=9.5 unit=A
